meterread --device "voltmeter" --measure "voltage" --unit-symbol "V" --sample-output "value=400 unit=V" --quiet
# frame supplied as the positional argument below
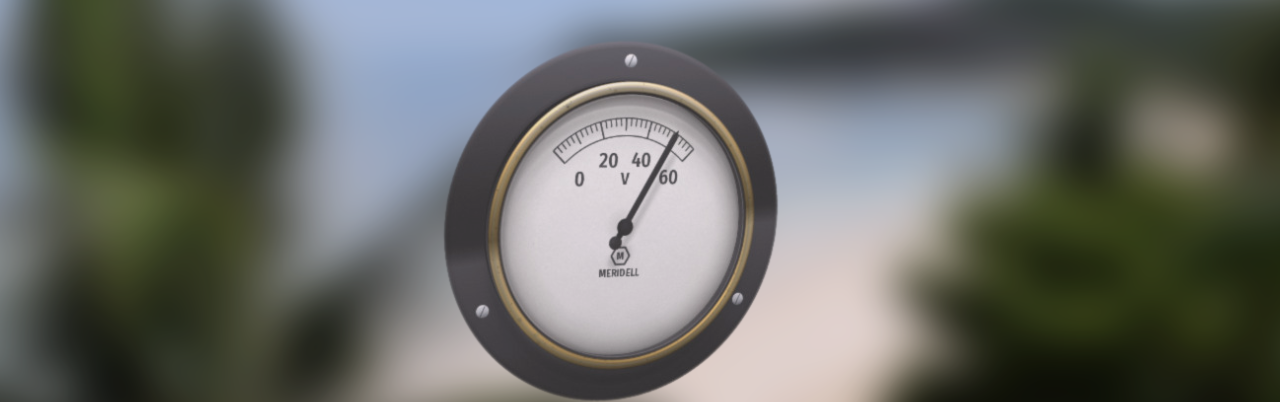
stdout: value=50 unit=V
